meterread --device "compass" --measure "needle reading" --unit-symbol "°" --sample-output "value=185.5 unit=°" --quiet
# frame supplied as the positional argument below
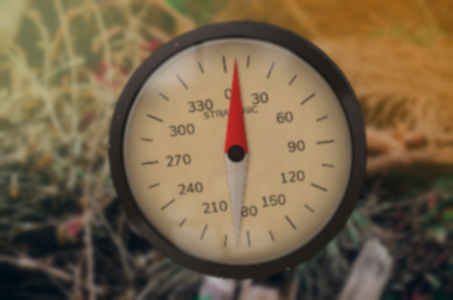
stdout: value=7.5 unit=°
